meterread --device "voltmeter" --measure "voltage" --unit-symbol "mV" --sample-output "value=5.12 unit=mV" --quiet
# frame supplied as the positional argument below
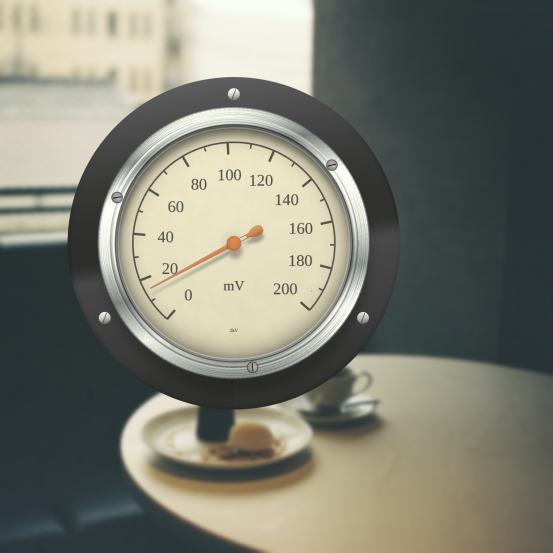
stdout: value=15 unit=mV
